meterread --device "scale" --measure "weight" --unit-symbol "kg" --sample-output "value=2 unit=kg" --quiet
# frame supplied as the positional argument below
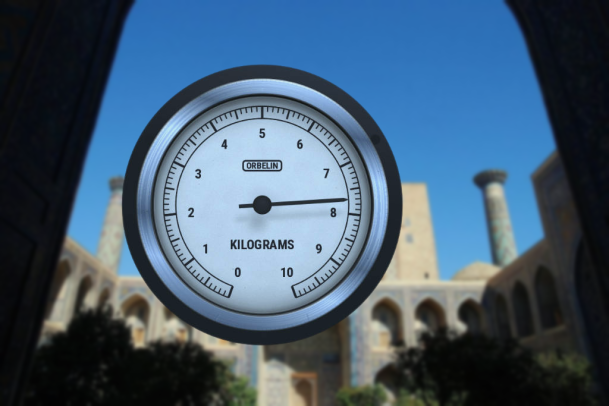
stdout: value=7.7 unit=kg
